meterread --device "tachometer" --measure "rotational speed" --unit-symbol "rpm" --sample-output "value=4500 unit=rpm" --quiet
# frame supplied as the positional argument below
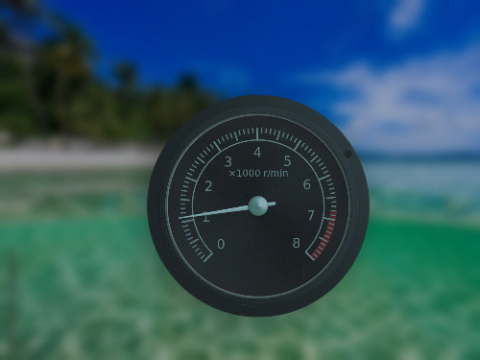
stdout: value=1100 unit=rpm
